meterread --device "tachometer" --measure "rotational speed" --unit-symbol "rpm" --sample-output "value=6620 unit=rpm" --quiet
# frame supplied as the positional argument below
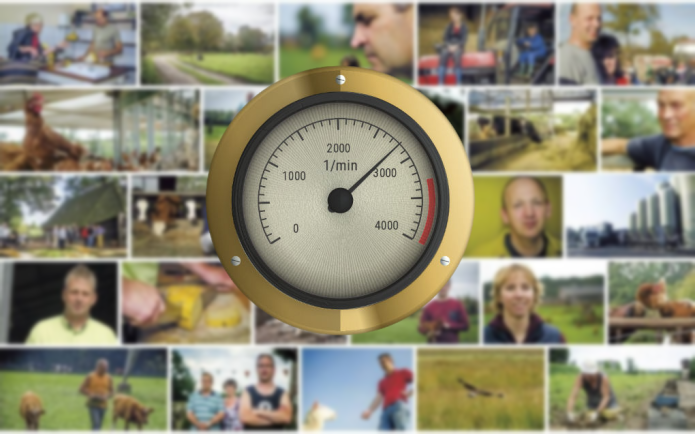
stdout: value=2800 unit=rpm
